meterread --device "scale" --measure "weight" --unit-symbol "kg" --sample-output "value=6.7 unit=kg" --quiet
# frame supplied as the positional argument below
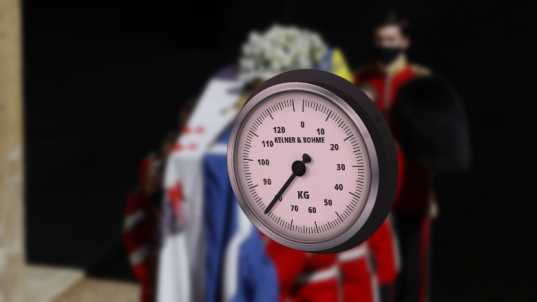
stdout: value=80 unit=kg
